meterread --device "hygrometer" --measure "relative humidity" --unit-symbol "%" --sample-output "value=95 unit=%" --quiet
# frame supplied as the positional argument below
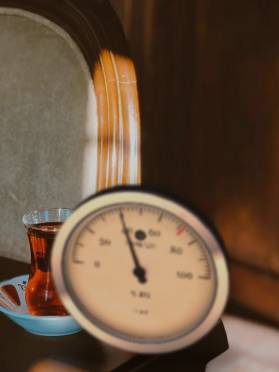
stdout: value=40 unit=%
